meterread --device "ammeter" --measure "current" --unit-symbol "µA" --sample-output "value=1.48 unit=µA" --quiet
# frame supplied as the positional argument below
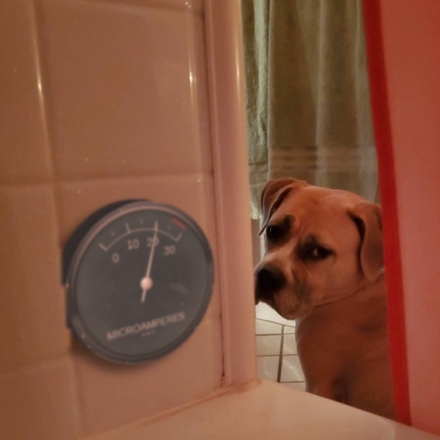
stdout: value=20 unit=µA
